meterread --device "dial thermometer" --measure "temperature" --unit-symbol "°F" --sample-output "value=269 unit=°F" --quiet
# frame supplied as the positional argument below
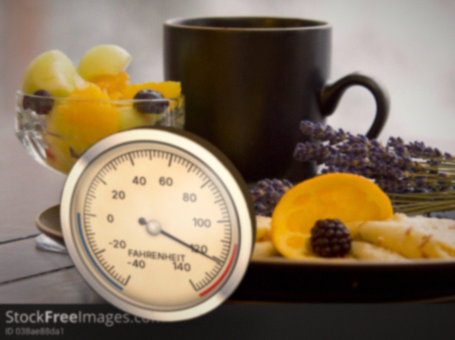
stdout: value=120 unit=°F
